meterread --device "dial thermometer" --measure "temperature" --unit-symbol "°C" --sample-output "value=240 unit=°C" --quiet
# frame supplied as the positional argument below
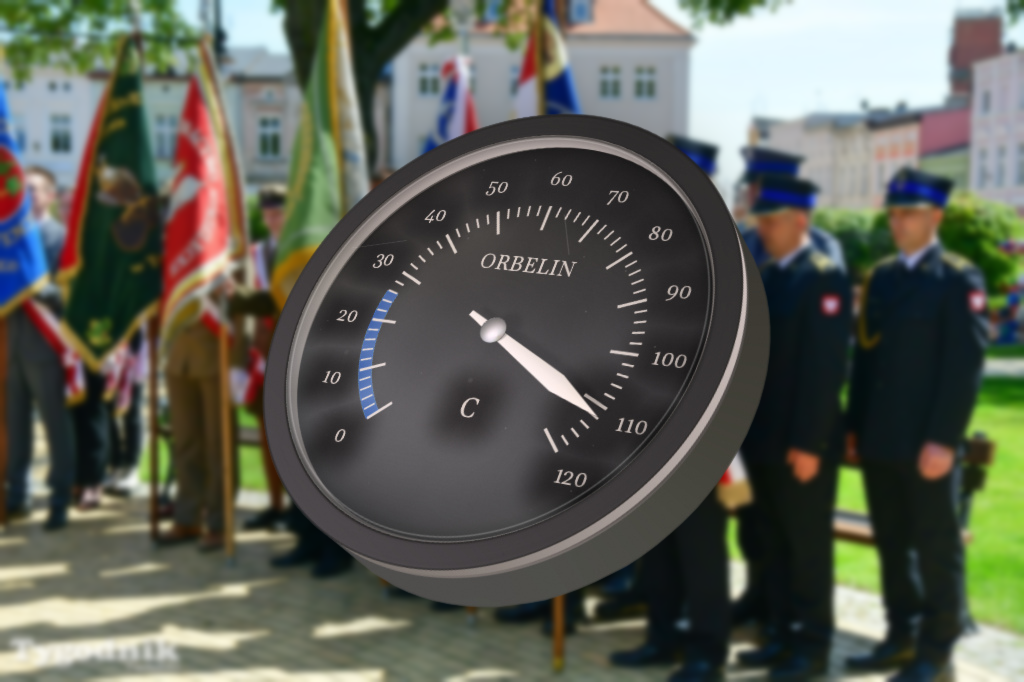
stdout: value=112 unit=°C
